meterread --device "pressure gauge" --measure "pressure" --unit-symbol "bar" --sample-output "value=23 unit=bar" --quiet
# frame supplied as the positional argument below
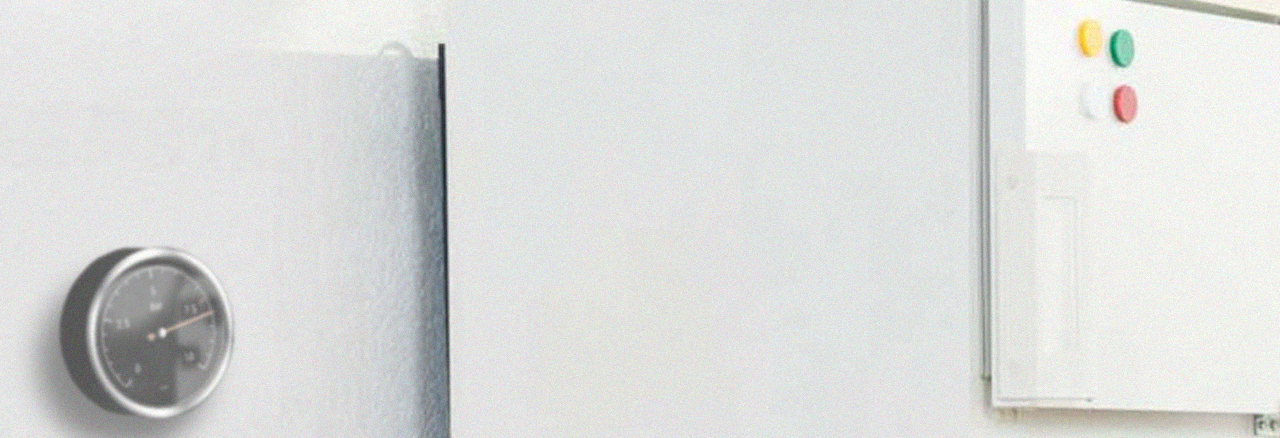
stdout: value=8 unit=bar
